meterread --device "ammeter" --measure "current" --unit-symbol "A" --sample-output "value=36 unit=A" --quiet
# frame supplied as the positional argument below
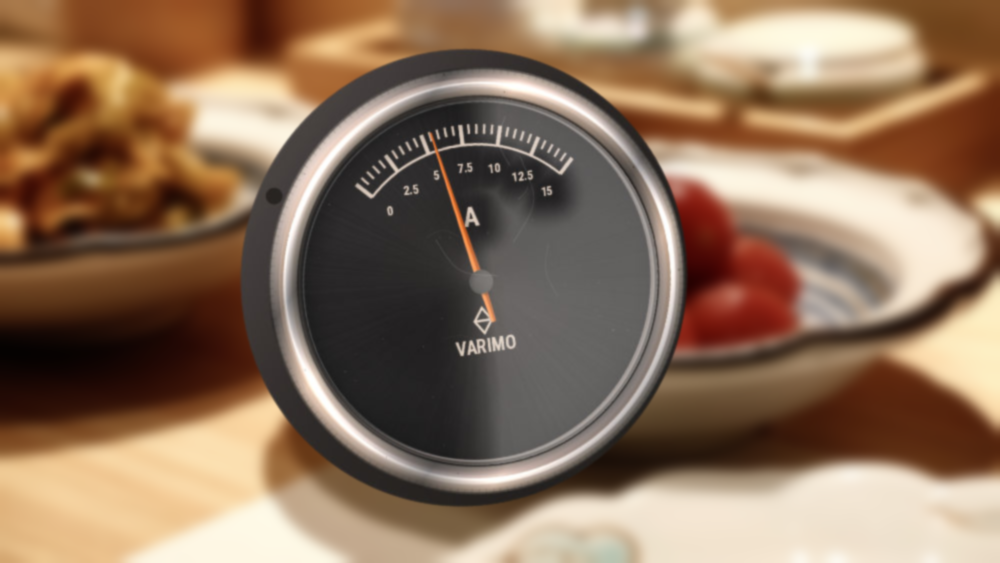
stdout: value=5.5 unit=A
